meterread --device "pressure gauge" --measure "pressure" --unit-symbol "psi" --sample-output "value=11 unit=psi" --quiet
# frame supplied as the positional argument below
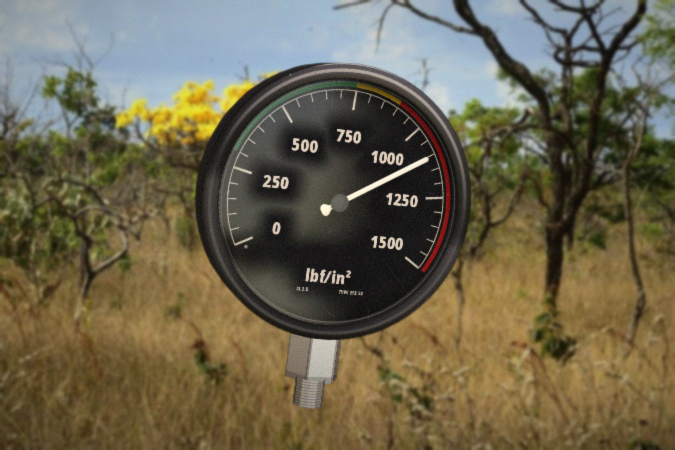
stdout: value=1100 unit=psi
